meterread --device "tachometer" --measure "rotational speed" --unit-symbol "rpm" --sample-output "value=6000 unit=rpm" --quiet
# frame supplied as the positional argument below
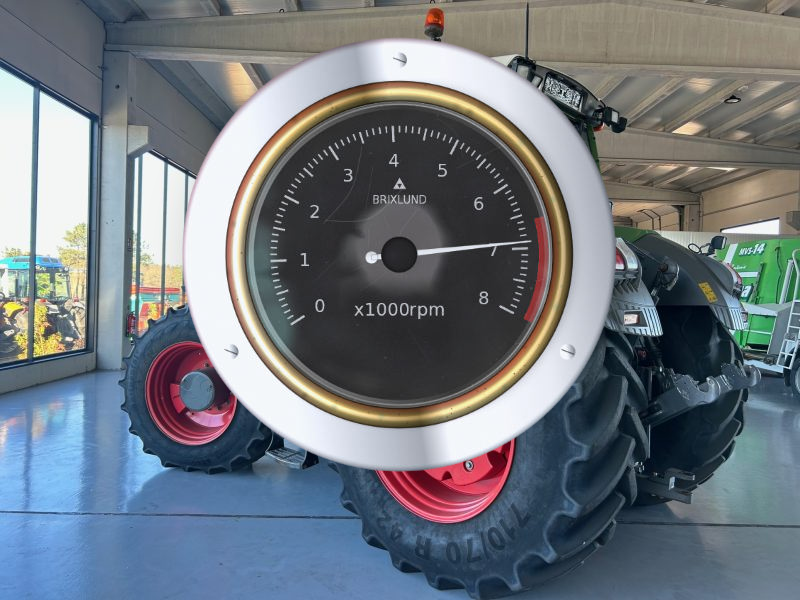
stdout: value=6900 unit=rpm
